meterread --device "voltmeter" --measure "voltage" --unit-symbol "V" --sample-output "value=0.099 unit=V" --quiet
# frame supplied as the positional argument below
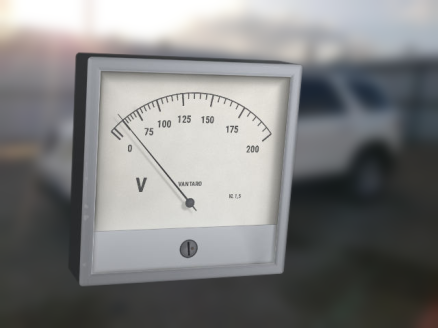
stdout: value=50 unit=V
